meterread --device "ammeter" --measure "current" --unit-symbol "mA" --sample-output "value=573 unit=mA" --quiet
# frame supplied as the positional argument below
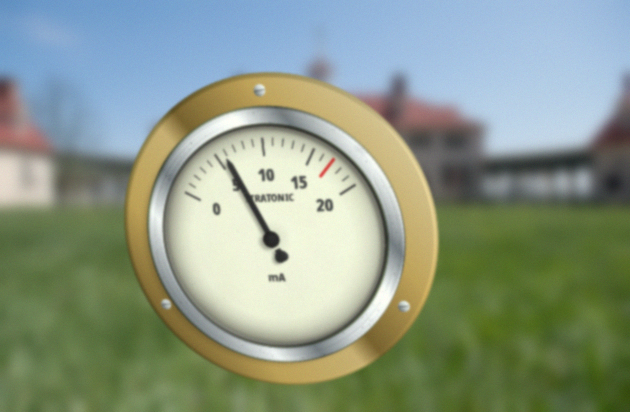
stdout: value=6 unit=mA
